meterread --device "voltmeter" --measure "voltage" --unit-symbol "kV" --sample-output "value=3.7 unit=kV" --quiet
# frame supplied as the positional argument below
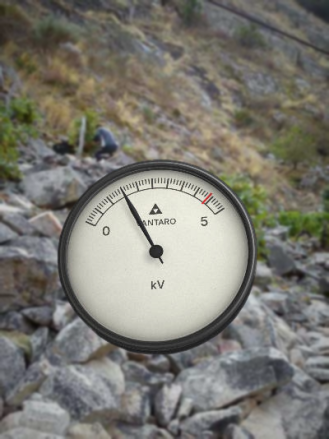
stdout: value=1.5 unit=kV
